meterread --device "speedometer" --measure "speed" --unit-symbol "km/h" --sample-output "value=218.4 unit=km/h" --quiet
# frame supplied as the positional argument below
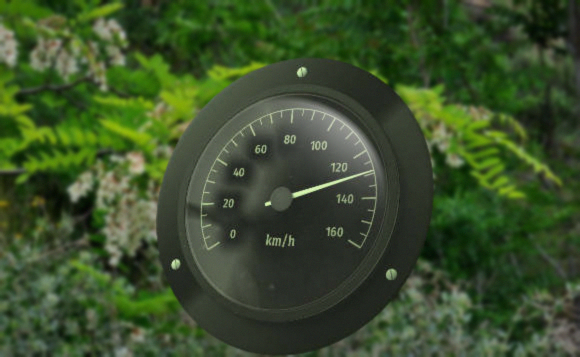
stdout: value=130 unit=km/h
